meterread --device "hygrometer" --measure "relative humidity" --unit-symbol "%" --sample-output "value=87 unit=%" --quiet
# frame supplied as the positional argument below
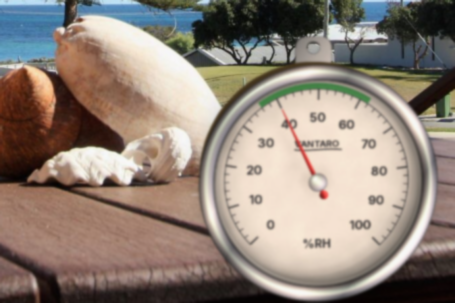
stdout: value=40 unit=%
